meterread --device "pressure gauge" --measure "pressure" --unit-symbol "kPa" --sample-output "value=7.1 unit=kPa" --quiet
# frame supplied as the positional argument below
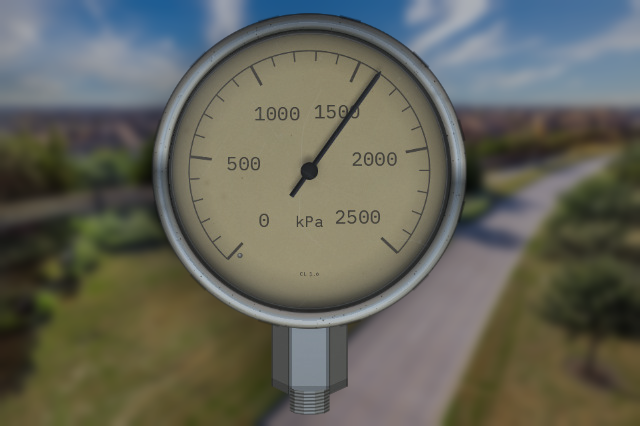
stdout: value=1600 unit=kPa
